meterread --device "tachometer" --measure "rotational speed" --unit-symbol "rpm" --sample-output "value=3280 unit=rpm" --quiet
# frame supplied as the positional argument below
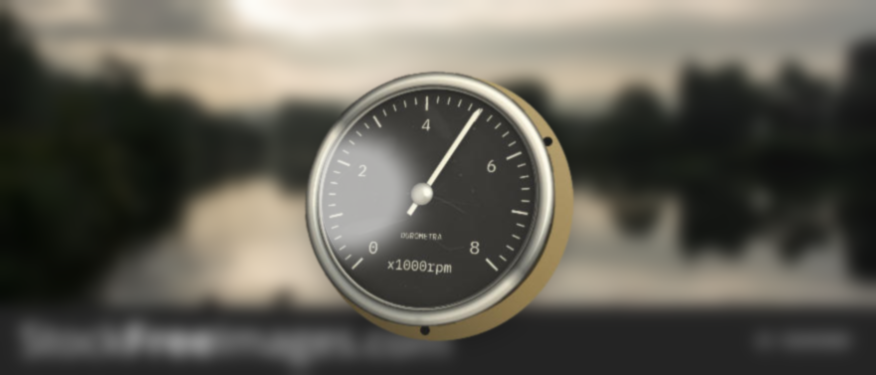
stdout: value=5000 unit=rpm
